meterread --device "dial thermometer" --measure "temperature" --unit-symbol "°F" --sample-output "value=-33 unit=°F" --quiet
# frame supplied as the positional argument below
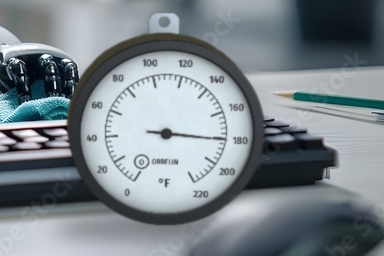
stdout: value=180 unit=°F
